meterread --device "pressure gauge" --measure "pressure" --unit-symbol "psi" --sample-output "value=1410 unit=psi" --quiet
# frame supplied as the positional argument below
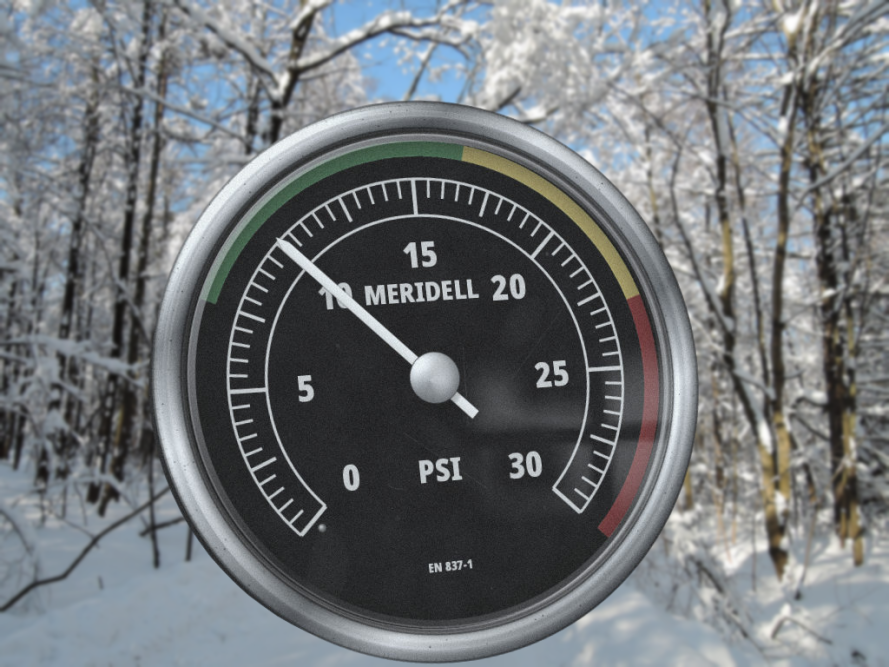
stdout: value=10 unit=psi
